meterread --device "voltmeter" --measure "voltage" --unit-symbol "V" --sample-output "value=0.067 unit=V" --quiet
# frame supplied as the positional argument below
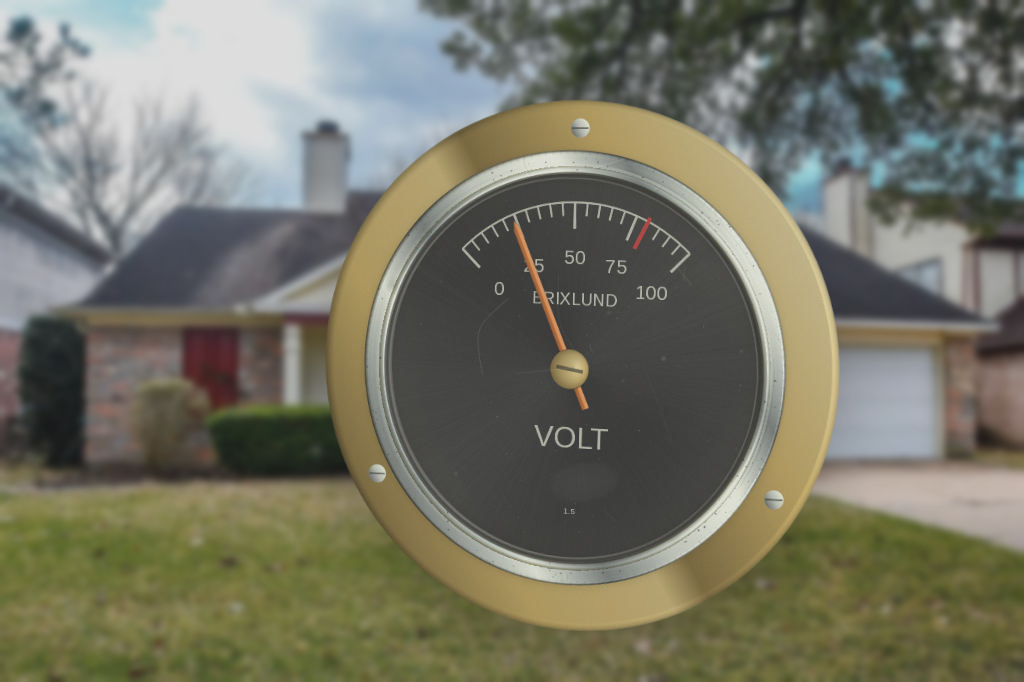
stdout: value=25 unit=V
